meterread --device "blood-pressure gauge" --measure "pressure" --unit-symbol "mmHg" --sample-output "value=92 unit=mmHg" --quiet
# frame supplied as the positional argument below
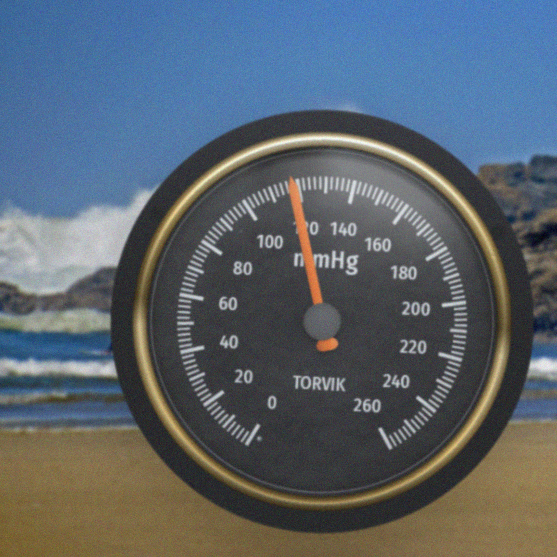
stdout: value=118 unit=mmHg
